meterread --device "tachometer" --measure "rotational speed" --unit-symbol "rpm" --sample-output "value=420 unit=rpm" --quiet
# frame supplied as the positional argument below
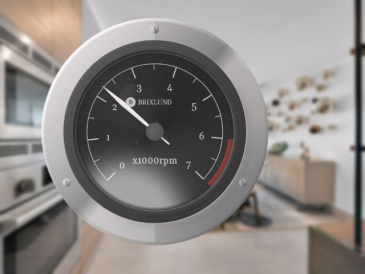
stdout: value=2250 unit=rpm
